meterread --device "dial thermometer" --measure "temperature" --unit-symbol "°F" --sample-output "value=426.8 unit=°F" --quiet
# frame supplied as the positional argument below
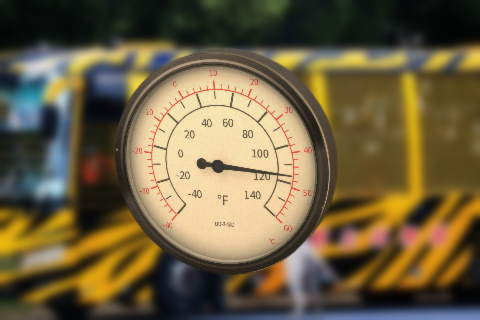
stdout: value=115 unit=°F
